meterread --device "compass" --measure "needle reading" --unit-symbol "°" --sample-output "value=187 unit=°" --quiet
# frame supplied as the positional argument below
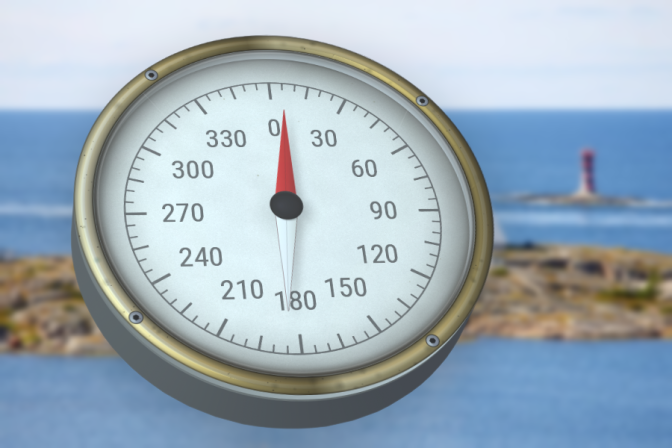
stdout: value=5 unit=°
